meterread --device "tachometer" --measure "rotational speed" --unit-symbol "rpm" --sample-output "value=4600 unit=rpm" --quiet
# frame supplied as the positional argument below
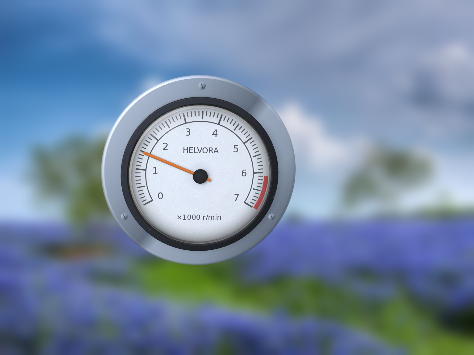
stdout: value=1500 unit=rpm
